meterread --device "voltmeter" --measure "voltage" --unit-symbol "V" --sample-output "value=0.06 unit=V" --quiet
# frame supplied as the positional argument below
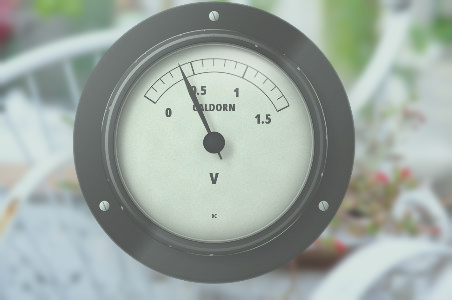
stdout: value=0.4 unit=V
